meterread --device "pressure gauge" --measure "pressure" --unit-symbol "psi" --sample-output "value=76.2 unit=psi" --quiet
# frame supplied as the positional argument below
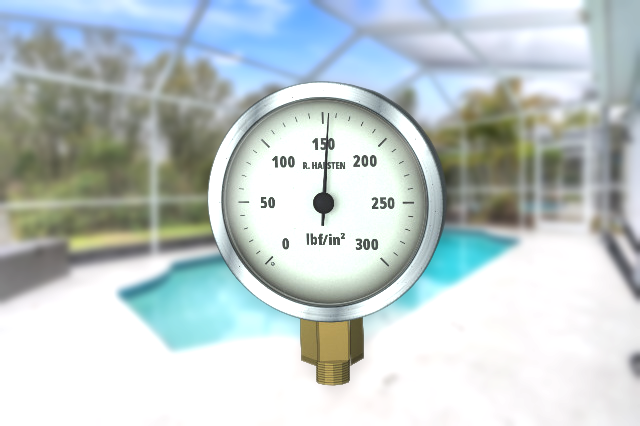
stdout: value=155 unit=psi
